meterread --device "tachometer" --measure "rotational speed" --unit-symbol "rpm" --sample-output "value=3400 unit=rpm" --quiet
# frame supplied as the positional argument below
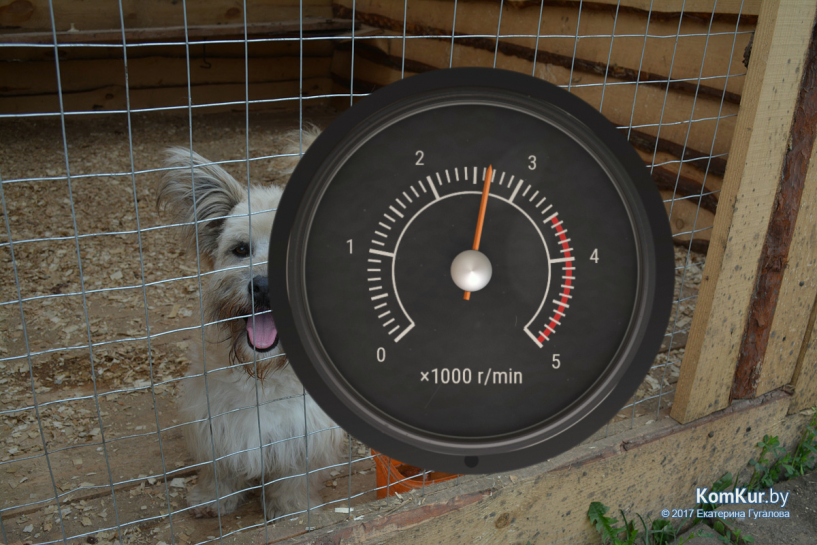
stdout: value=2650 unit=rpm
